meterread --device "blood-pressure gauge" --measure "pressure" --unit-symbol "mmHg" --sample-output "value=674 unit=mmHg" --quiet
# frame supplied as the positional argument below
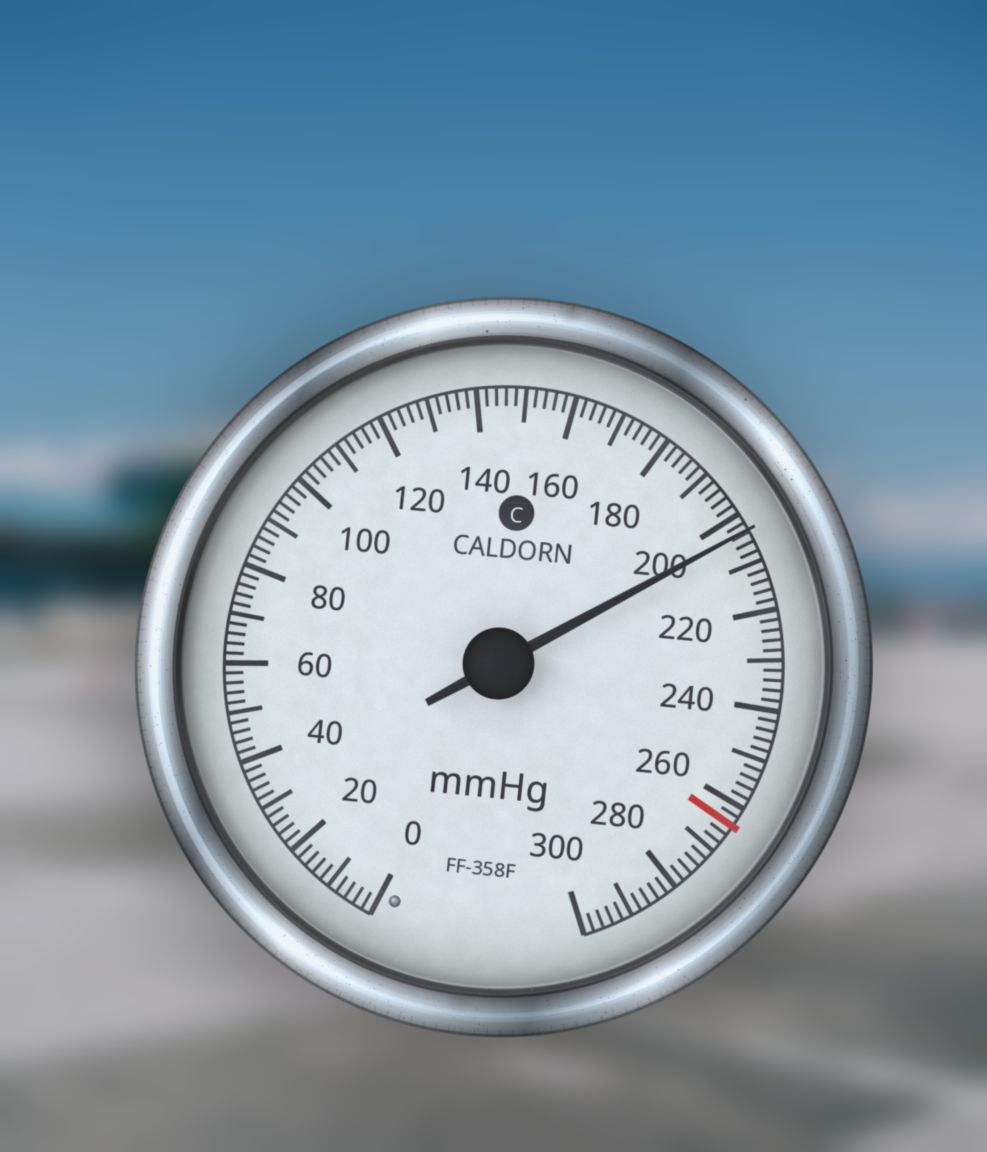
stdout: value=204 unit=mmHg
